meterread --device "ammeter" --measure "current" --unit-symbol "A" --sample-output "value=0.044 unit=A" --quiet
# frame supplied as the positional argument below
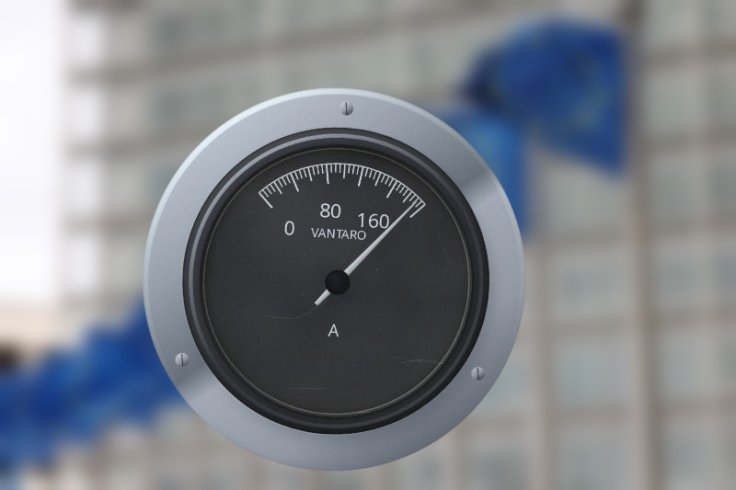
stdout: value=190 unit=A
